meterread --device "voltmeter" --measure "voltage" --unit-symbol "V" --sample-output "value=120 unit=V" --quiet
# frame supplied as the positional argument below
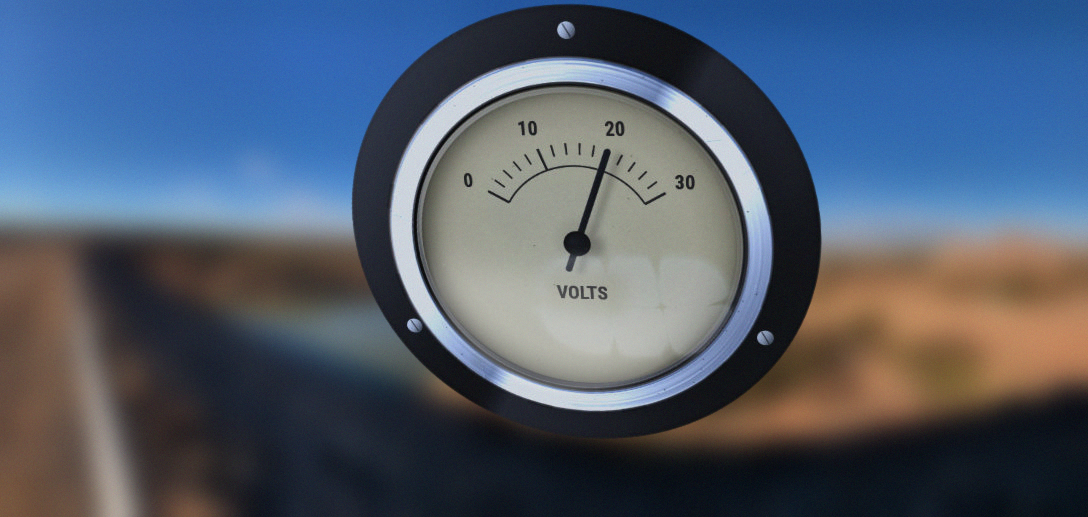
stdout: value=20 unit=V
